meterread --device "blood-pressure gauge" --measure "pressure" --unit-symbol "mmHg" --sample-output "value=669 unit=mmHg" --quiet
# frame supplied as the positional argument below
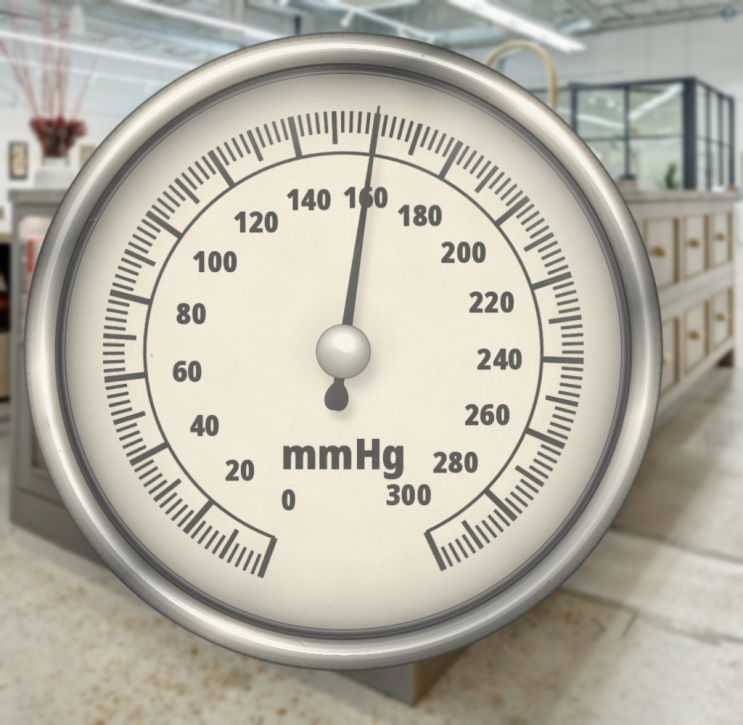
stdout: value=160 unit=mmHg
